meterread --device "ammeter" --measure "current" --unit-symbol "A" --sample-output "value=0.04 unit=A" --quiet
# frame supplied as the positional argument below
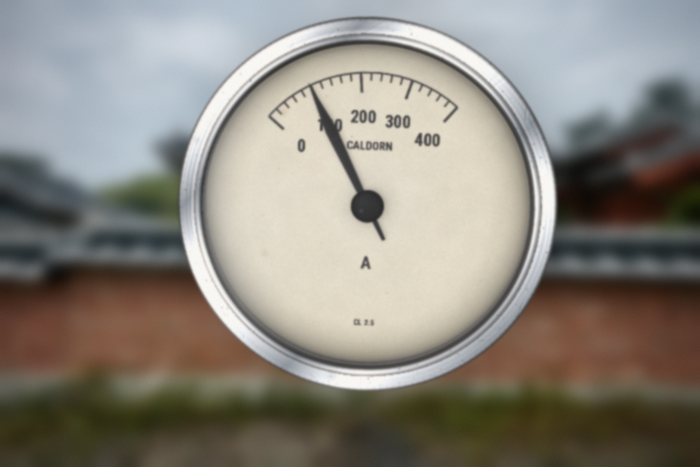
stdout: value=100 unit=A
